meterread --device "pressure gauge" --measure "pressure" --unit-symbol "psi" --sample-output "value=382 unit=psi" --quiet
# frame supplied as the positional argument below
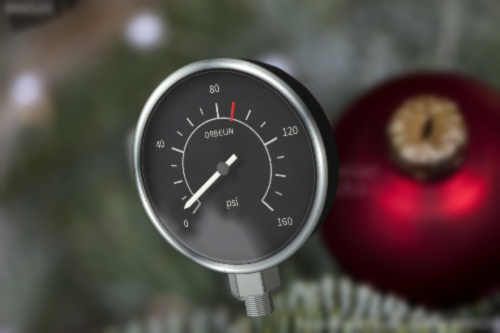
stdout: value=5 unit=psi
